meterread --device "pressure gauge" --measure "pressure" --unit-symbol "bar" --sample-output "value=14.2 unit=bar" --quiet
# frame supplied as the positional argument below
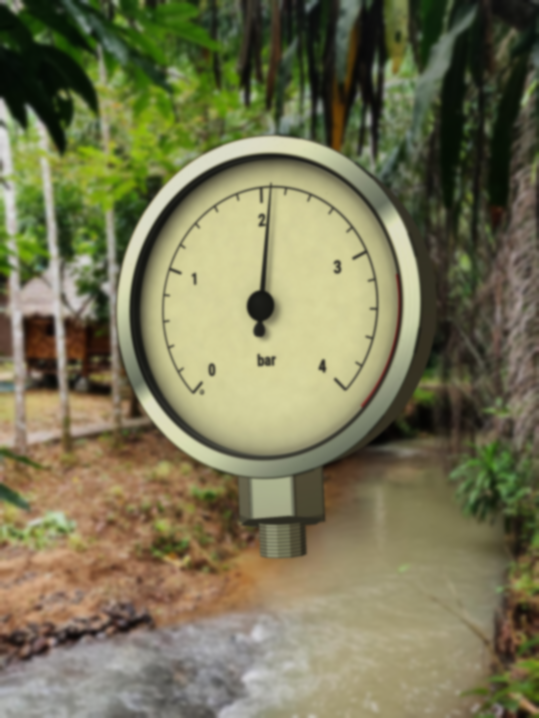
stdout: value=2.1 unit=bar
